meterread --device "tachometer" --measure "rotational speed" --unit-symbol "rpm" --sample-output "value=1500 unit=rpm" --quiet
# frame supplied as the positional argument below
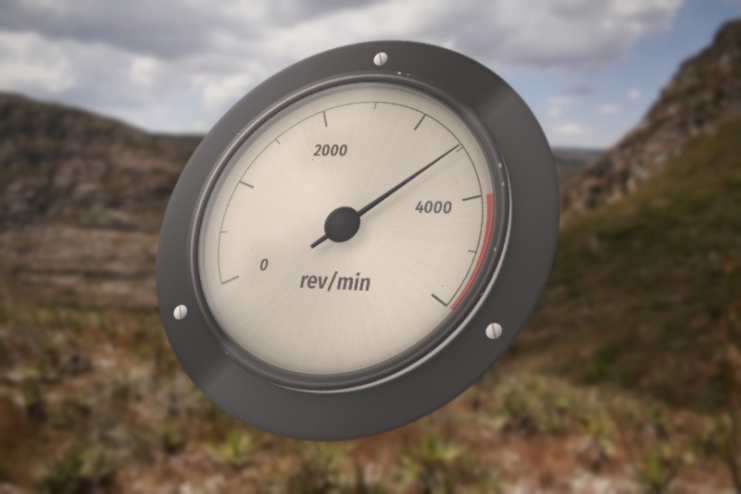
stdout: value=3500 unit=rpm
